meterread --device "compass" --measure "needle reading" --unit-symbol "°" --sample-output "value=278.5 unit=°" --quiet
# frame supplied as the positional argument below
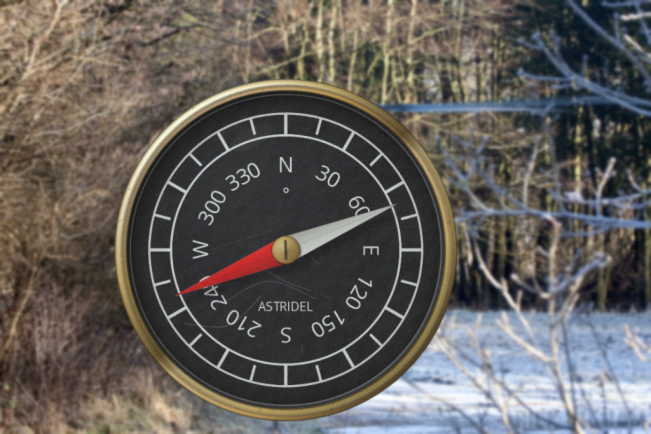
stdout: value=247.5 unit=°
